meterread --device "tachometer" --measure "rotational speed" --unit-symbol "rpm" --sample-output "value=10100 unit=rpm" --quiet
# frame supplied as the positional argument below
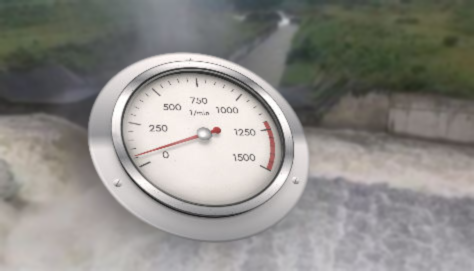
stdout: value=50 unit=rpm
